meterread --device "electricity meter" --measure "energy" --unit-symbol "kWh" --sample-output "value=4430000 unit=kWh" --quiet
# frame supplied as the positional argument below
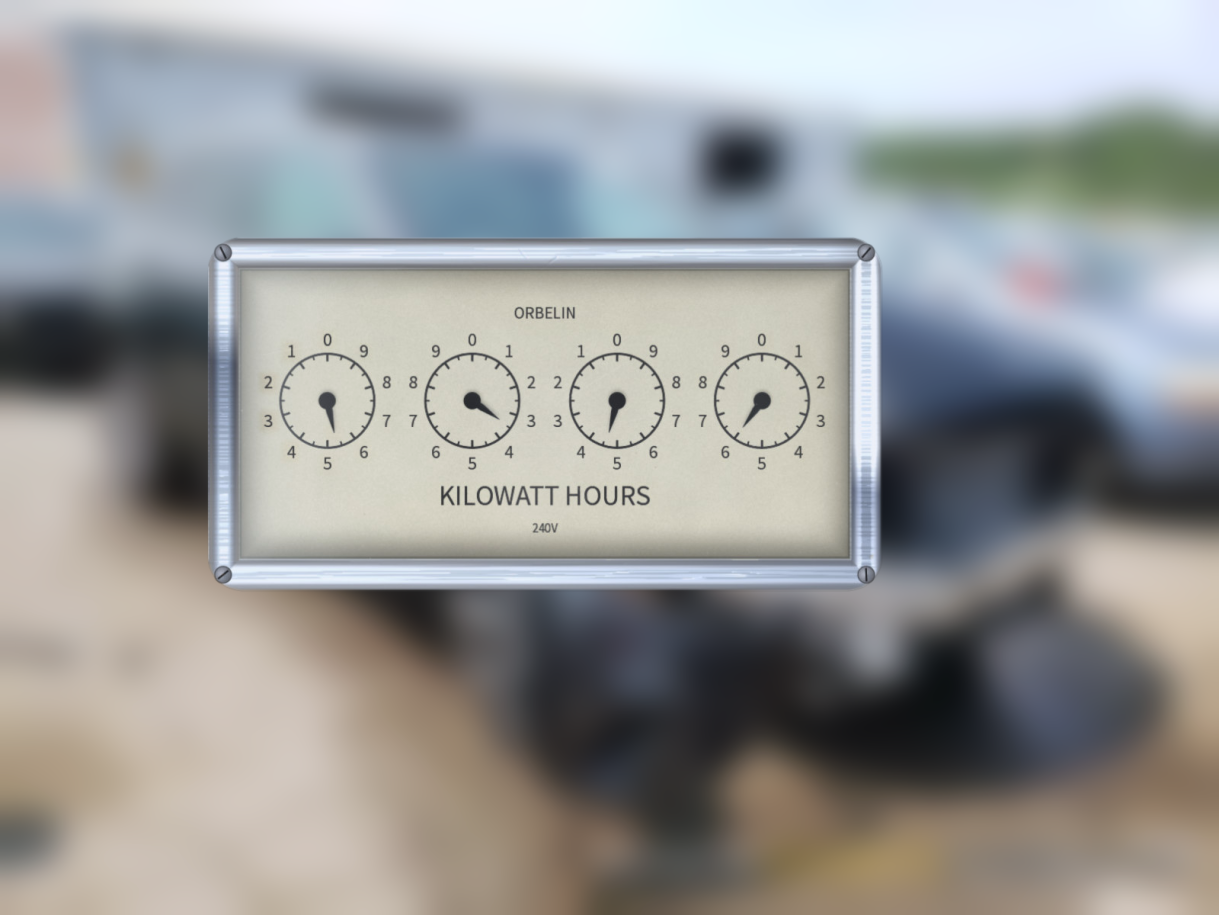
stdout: value=5346 unit=kWh
